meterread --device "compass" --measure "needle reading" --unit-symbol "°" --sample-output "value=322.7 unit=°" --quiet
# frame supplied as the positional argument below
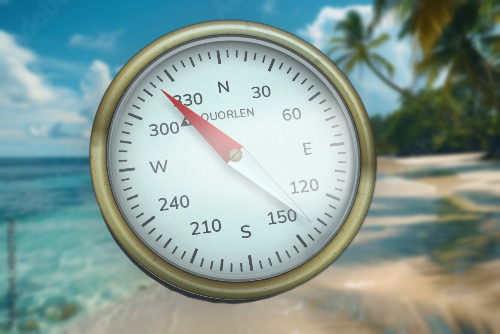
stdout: value=320 unit=°
